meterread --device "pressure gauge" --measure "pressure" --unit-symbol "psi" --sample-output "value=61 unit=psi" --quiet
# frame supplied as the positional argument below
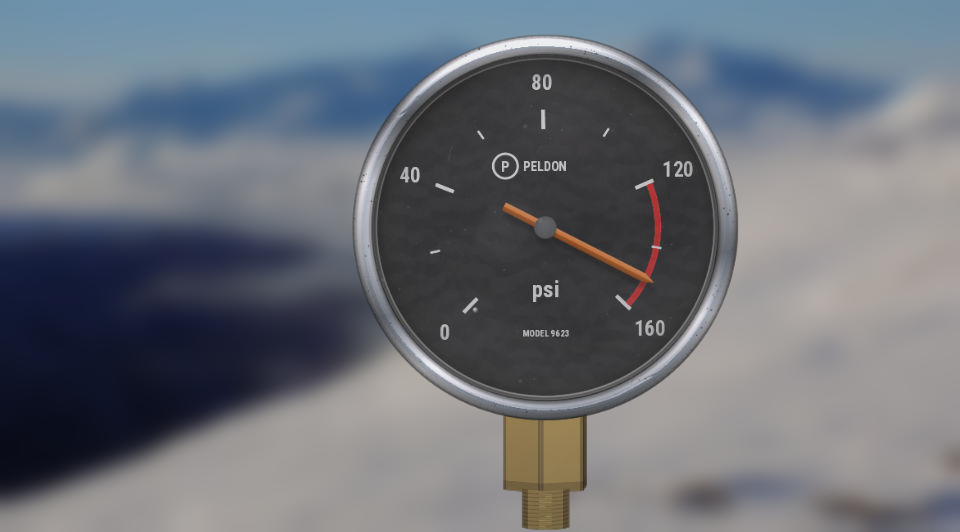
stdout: value=150 unit=psi
